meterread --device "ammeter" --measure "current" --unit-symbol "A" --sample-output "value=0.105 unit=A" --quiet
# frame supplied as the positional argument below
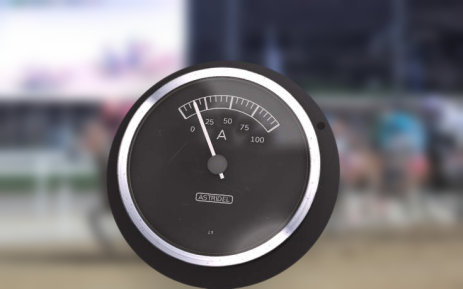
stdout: value=15 unit=A
